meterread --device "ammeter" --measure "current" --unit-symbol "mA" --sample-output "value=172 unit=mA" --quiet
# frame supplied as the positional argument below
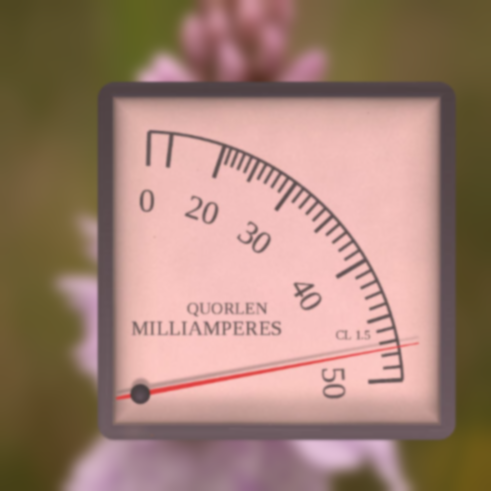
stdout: value=47.5 unit=mA
